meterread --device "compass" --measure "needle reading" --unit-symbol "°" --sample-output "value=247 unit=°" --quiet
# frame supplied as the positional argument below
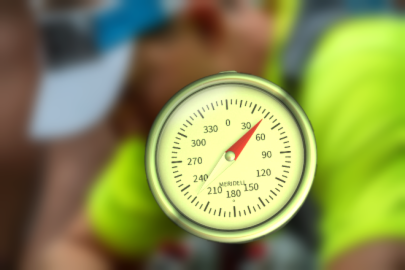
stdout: value=45 unit=°
